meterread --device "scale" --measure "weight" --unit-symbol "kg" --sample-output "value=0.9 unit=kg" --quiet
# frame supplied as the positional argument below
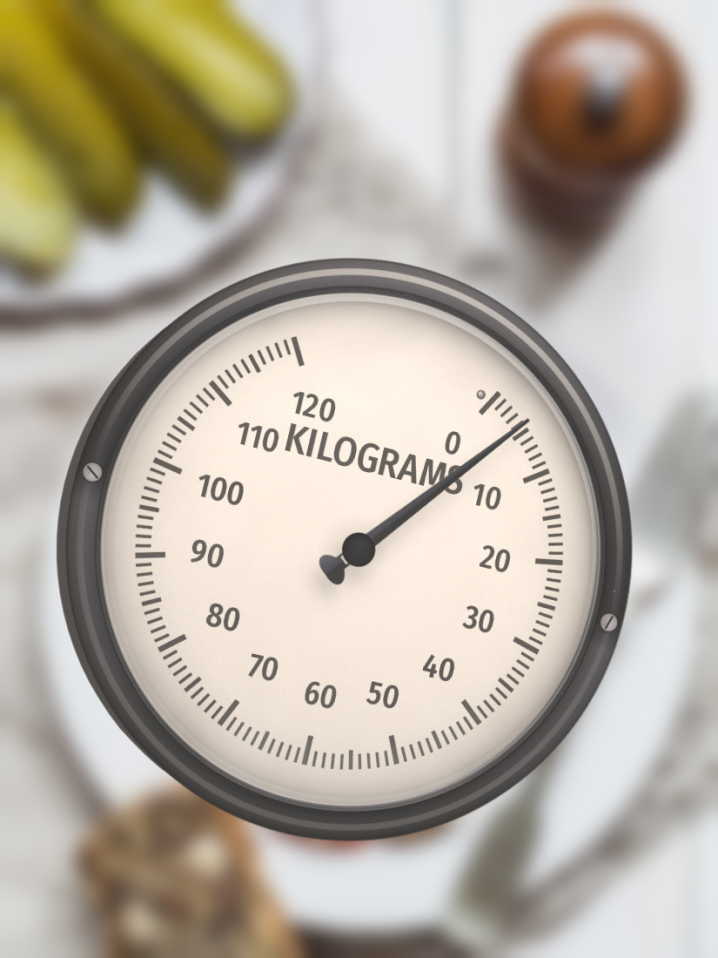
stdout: value=4 unit=kg
